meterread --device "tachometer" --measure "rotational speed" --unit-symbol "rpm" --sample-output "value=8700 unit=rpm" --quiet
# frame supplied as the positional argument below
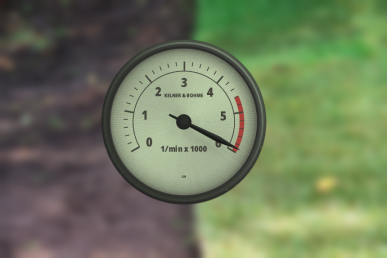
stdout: value=5900 unit=rpm
